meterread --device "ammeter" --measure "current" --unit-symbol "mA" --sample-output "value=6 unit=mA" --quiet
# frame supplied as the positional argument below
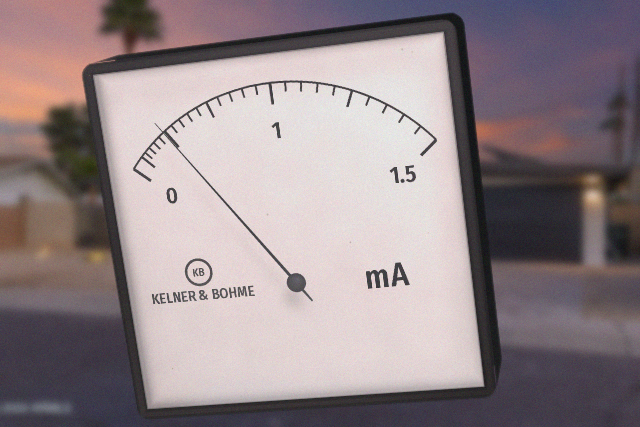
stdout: value=0.5 unit=mA
